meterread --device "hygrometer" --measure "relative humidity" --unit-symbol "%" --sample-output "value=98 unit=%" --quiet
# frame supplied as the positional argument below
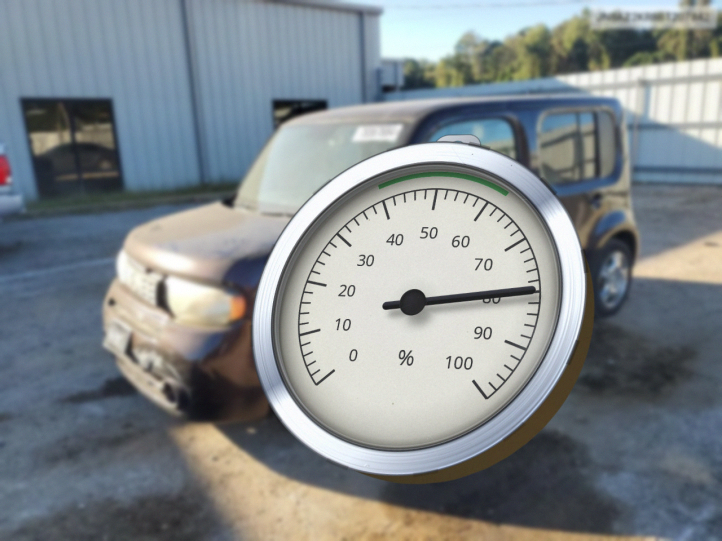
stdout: value=80 unit=%
